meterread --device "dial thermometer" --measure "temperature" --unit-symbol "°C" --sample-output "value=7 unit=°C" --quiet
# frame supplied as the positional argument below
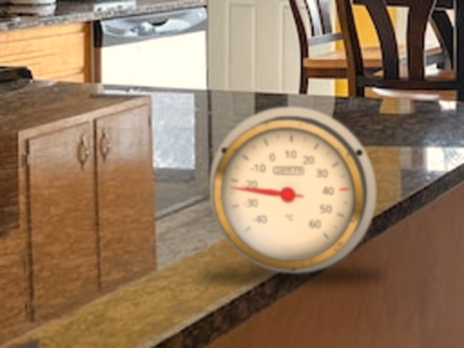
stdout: value=-22.5 unit=°C
